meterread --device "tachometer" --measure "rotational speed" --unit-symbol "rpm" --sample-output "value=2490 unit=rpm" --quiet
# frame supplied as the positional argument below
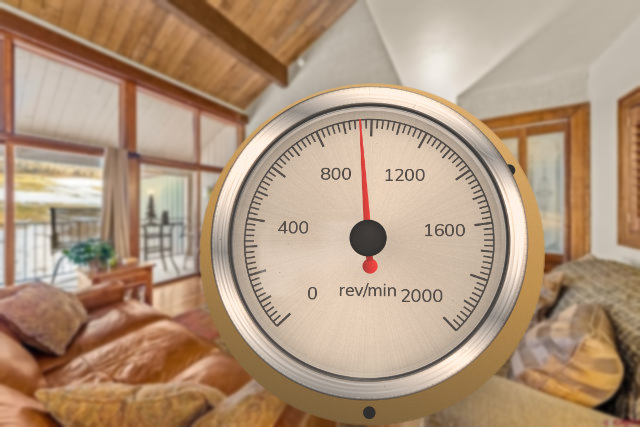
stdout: value=960 unit=rpm
